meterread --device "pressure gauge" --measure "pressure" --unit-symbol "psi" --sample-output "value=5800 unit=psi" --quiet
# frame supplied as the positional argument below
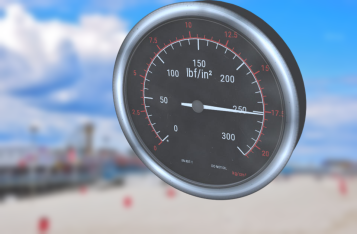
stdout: value=250 unit=psi
